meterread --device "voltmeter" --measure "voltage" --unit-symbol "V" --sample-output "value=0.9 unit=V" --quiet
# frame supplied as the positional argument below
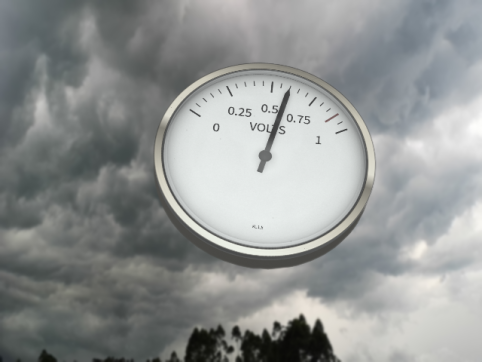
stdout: value=0.6 unit=V
